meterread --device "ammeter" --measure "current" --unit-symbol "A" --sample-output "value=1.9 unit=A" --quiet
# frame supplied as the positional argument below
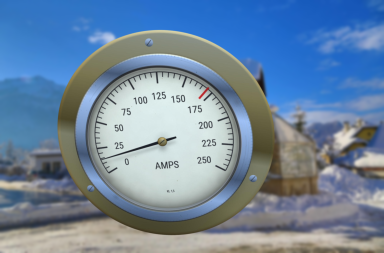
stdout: value=15 unit=A
